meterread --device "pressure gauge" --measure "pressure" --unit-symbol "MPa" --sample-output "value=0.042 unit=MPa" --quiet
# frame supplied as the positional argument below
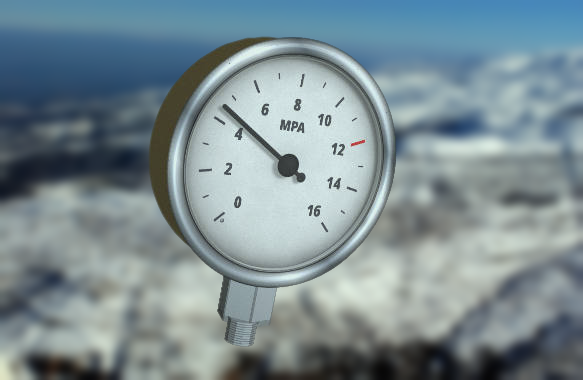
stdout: value=4.5 unit=MPa
